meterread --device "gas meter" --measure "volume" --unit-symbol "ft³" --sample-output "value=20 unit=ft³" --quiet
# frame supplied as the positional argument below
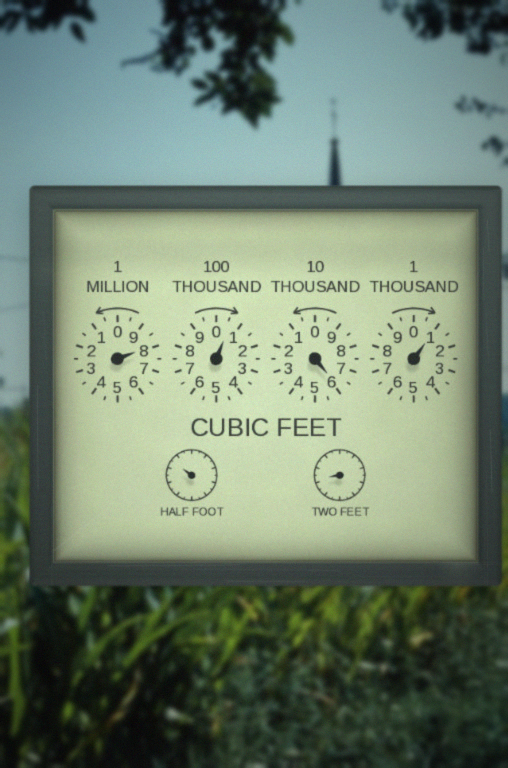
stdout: value=806100 unit=ft³
